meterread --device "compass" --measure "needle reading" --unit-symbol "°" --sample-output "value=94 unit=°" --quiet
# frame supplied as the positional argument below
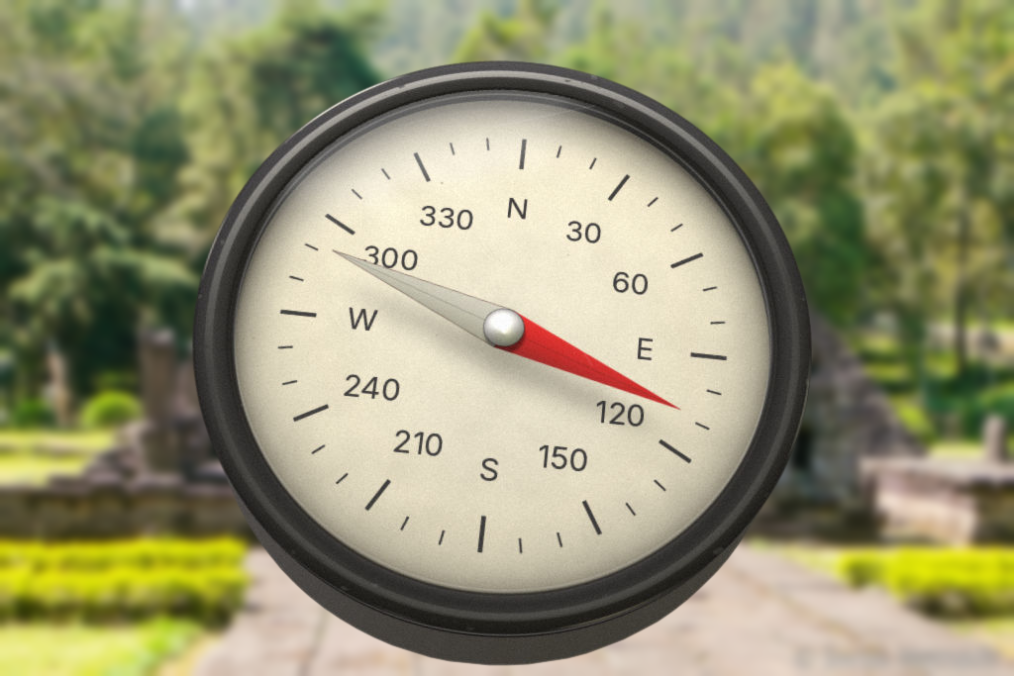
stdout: value=110 unit=°
